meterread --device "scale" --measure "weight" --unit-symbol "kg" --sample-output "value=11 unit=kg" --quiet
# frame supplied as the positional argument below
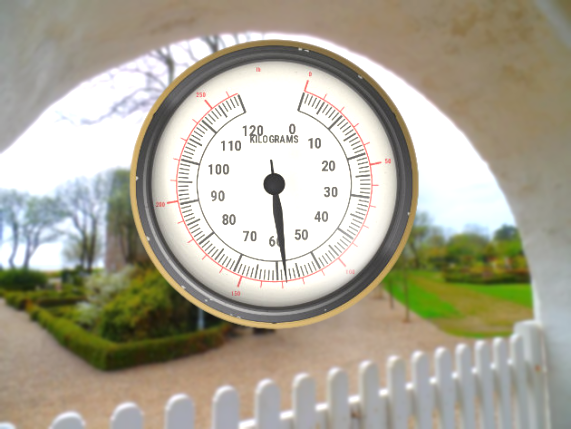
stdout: value=58 unit=kg
